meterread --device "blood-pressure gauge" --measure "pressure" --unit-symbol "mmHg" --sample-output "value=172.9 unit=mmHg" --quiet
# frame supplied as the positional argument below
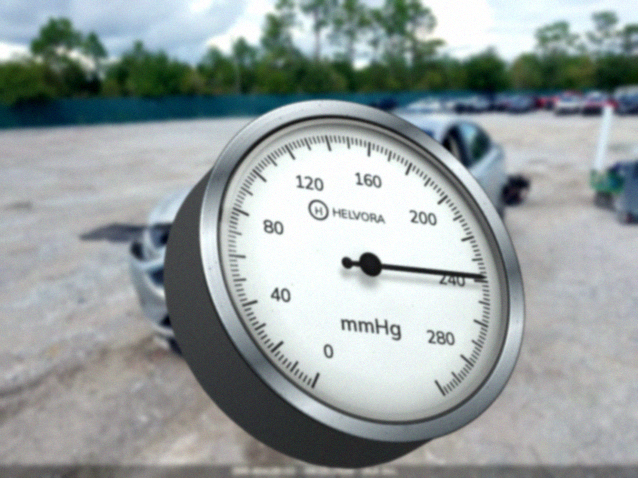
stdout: value=240 unit=mmHg
